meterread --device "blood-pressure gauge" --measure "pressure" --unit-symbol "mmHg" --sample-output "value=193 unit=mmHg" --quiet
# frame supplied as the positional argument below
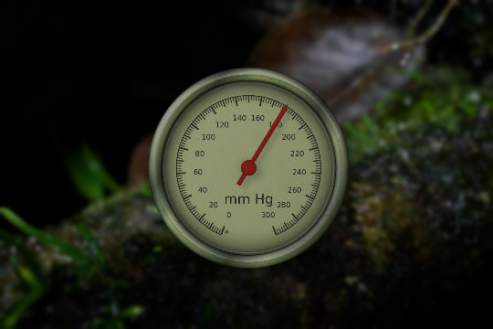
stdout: value=180 unit=mmHg
